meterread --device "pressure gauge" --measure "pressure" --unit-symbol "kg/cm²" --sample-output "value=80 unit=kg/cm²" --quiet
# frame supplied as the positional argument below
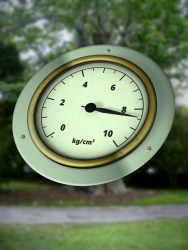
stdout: value=8.5 unit=kg/cm²
